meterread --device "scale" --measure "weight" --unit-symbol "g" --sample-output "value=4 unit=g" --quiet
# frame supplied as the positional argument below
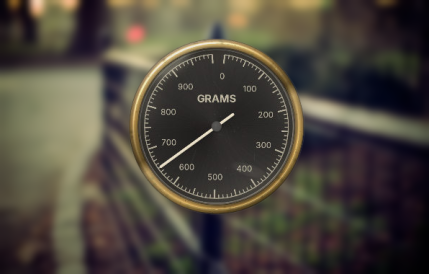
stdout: value=650 unit=g
